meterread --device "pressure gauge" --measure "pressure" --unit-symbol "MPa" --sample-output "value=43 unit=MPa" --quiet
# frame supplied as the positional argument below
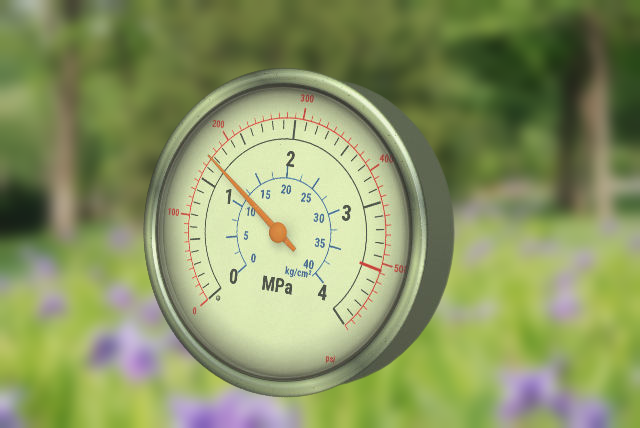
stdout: value=1.2 unit=MPa
